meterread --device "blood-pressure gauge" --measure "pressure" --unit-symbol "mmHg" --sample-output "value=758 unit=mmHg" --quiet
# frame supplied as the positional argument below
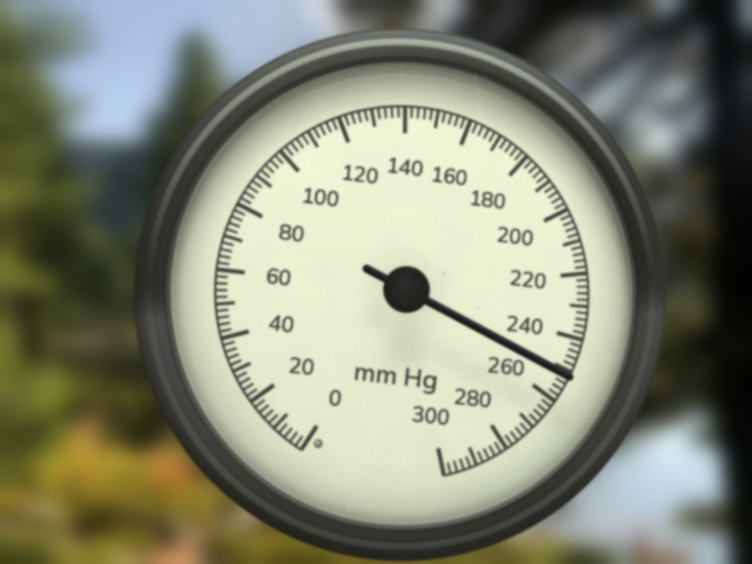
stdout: value=252 unit=mmHg
